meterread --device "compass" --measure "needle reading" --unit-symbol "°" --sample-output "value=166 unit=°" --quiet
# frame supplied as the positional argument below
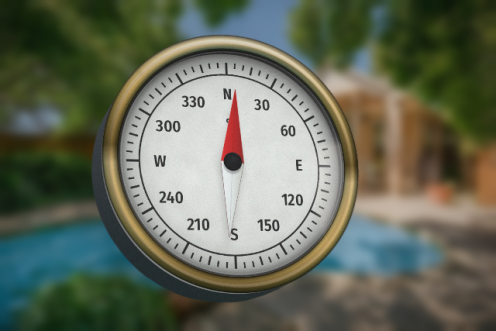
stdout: value=5 unit=°
